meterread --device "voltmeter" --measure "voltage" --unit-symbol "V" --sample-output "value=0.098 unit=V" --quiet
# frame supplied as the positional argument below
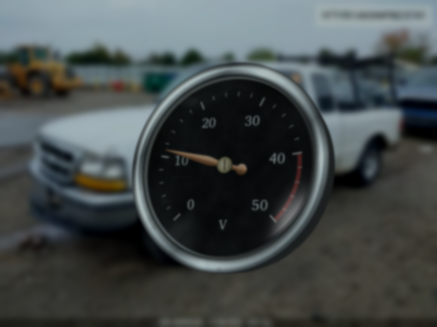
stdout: value=11 unit=V
